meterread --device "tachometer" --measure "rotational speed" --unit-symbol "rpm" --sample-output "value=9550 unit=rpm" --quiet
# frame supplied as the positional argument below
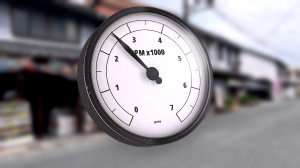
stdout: value=2500 unit=rpm
